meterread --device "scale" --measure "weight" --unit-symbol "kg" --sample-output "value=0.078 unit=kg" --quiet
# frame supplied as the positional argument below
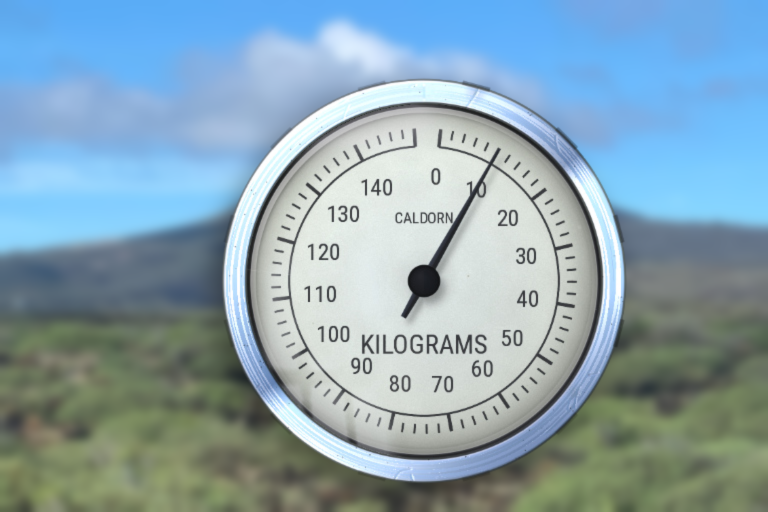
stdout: value=10 unit=kg
